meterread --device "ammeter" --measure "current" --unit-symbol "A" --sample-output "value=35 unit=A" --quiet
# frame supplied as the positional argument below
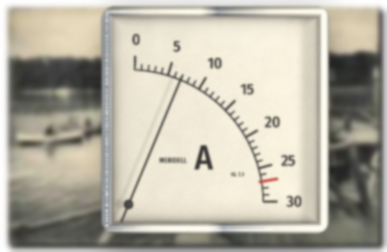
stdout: value=7 unit=A
